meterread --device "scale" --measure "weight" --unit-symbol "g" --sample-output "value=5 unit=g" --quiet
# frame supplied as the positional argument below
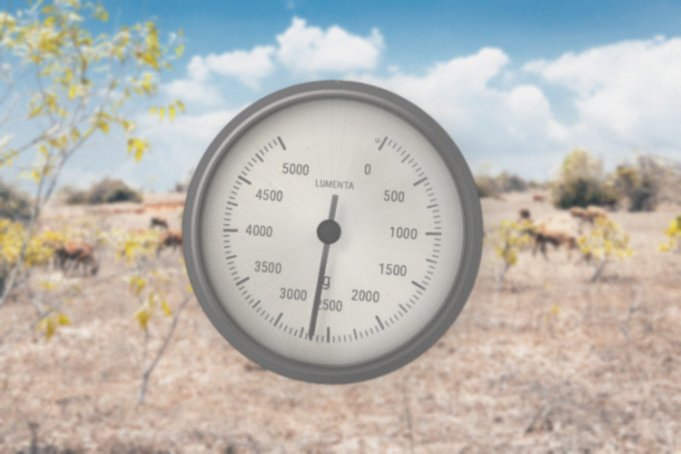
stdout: value=2650 unit=g
